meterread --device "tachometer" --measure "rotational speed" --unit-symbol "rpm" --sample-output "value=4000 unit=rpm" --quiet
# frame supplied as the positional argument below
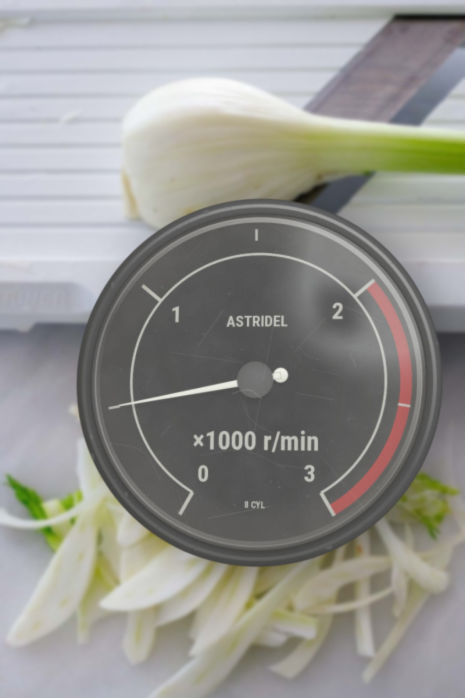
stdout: value=500 unit=rpm
